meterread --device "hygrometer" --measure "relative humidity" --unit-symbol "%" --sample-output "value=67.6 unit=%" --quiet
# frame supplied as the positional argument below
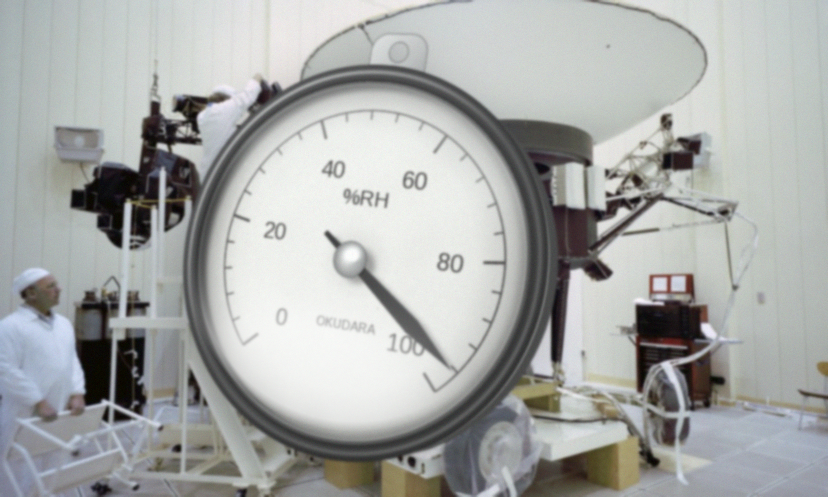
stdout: value=96 unit=%
